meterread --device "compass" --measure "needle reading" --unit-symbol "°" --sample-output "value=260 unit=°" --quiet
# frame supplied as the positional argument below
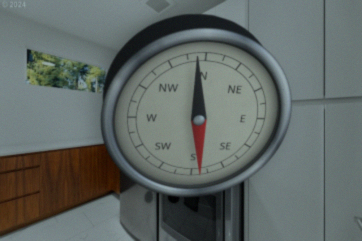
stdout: value=172.5 unit=°
